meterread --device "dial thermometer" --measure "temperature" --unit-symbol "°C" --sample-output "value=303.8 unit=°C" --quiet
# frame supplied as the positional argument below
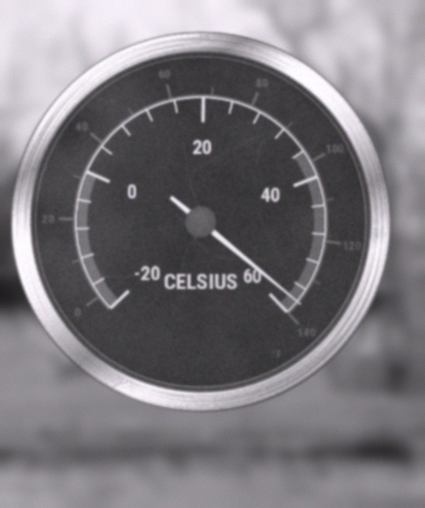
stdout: value=58 unit=°C
